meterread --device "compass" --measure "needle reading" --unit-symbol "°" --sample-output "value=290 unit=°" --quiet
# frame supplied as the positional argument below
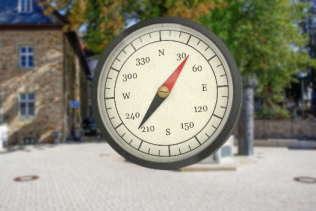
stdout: value=40 unit=°
